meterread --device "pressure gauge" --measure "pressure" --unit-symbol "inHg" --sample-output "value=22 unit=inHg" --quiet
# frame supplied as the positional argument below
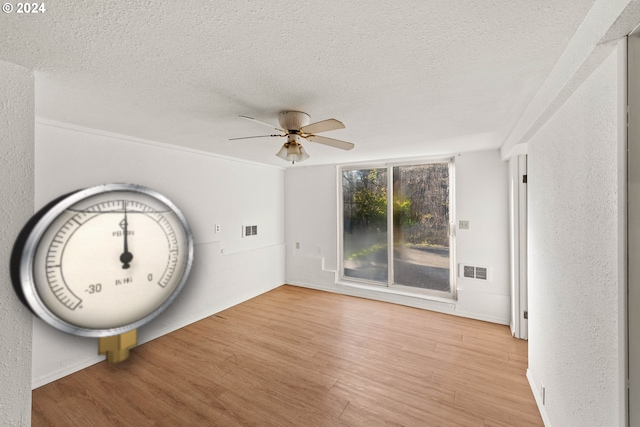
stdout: value=-15 unit=inHg
